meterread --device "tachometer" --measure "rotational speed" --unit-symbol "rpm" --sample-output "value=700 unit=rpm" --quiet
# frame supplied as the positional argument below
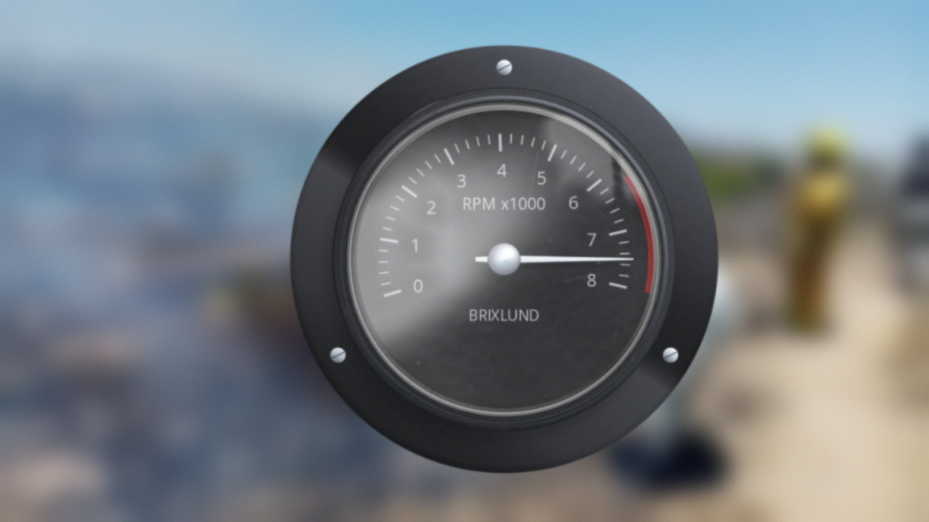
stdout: value=7500 unit=rpm
